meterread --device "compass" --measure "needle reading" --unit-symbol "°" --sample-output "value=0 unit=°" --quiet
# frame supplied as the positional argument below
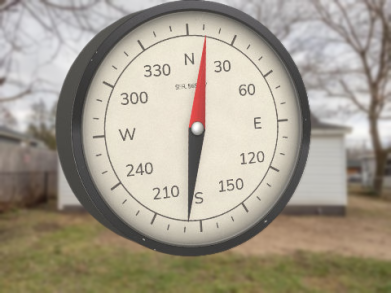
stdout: value=10 unit=°
